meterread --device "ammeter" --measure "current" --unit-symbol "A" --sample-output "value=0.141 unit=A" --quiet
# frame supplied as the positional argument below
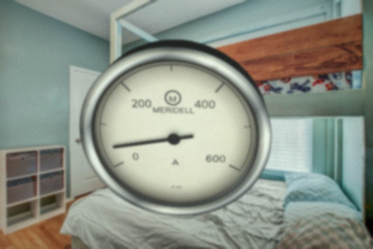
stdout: value=50 unit=A
